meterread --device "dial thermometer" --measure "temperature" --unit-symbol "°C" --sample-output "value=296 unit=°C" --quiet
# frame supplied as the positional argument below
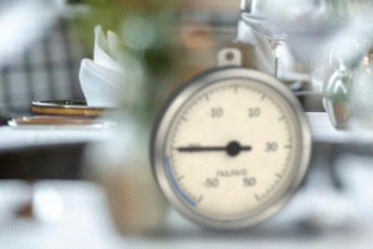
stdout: value=-30 unit=°C
